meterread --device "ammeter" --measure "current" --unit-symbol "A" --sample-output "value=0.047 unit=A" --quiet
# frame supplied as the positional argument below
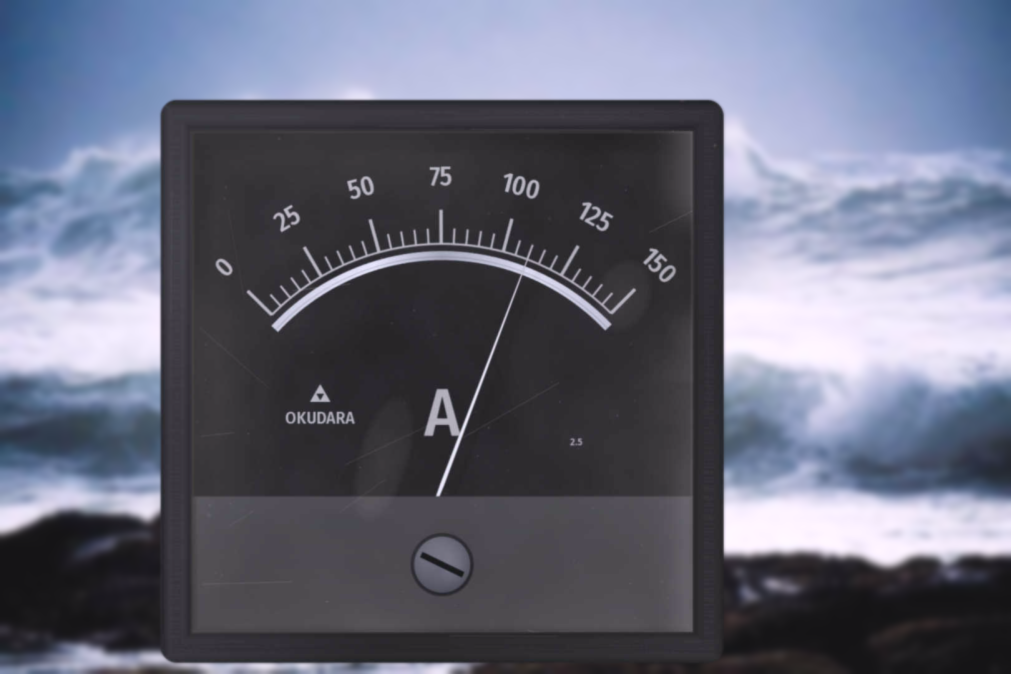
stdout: value=110 unit=A
